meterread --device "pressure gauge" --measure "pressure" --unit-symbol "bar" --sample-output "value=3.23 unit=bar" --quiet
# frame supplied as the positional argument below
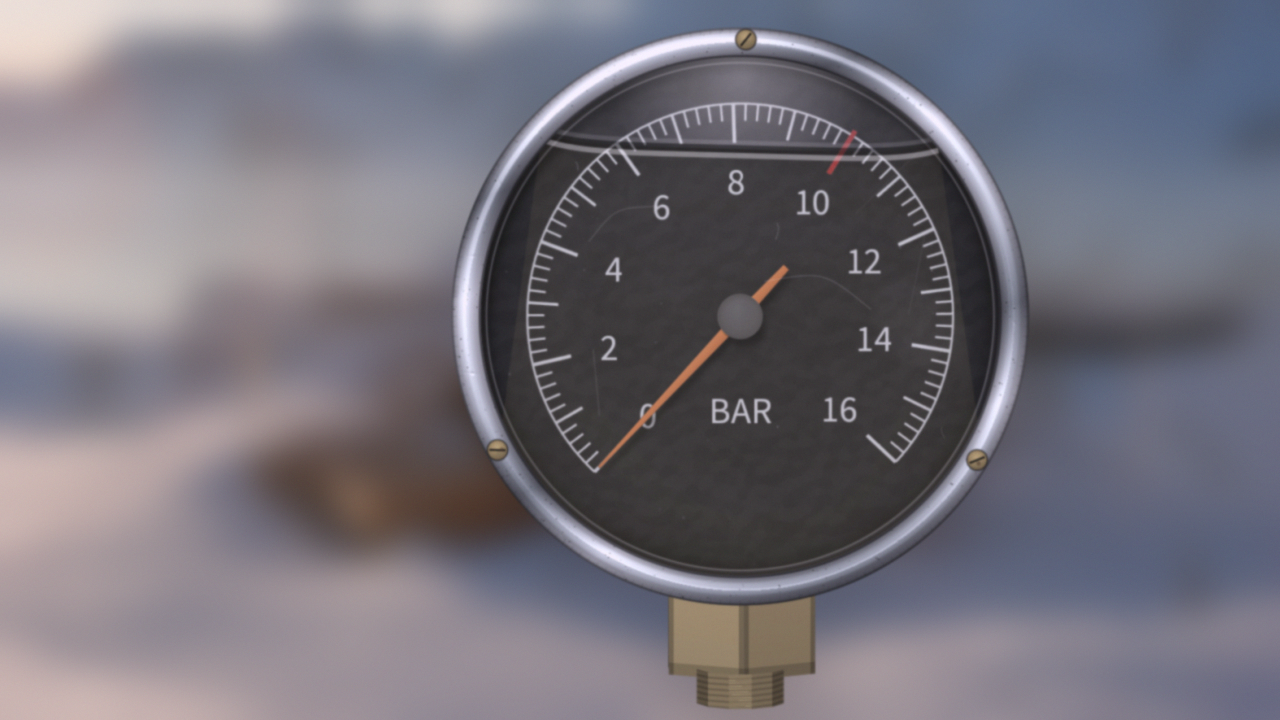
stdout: value=0 unit=bar
